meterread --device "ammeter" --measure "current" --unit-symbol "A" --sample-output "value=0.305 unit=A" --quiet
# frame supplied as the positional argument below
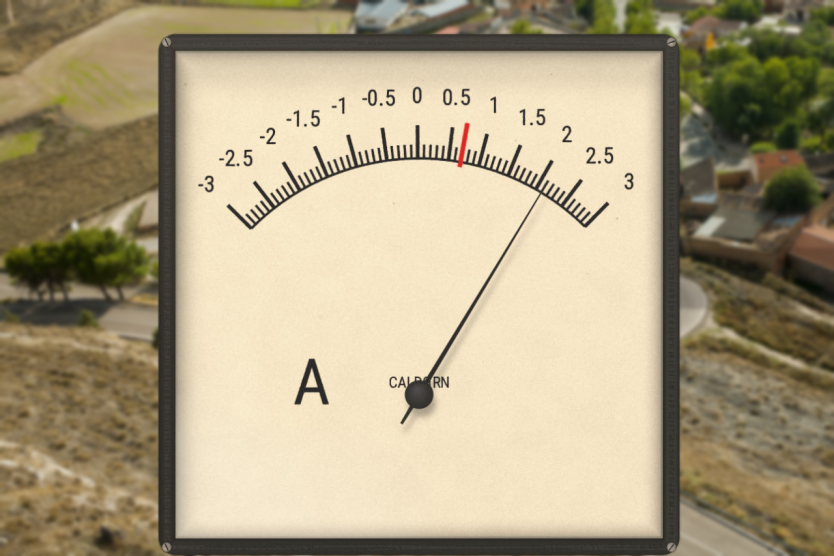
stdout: value=2.1 unit=A
